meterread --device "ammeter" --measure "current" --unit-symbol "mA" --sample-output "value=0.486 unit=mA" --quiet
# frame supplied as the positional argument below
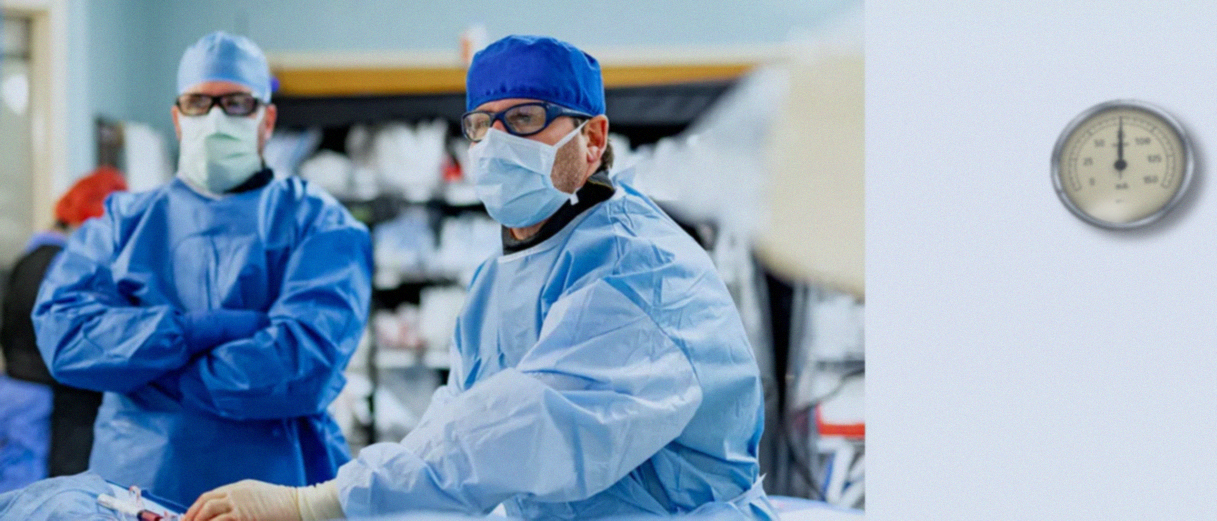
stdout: value=75 unit=mA
